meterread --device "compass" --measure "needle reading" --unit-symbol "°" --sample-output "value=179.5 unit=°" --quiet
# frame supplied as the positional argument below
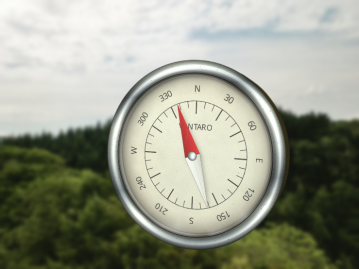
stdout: value=340 unit=°
